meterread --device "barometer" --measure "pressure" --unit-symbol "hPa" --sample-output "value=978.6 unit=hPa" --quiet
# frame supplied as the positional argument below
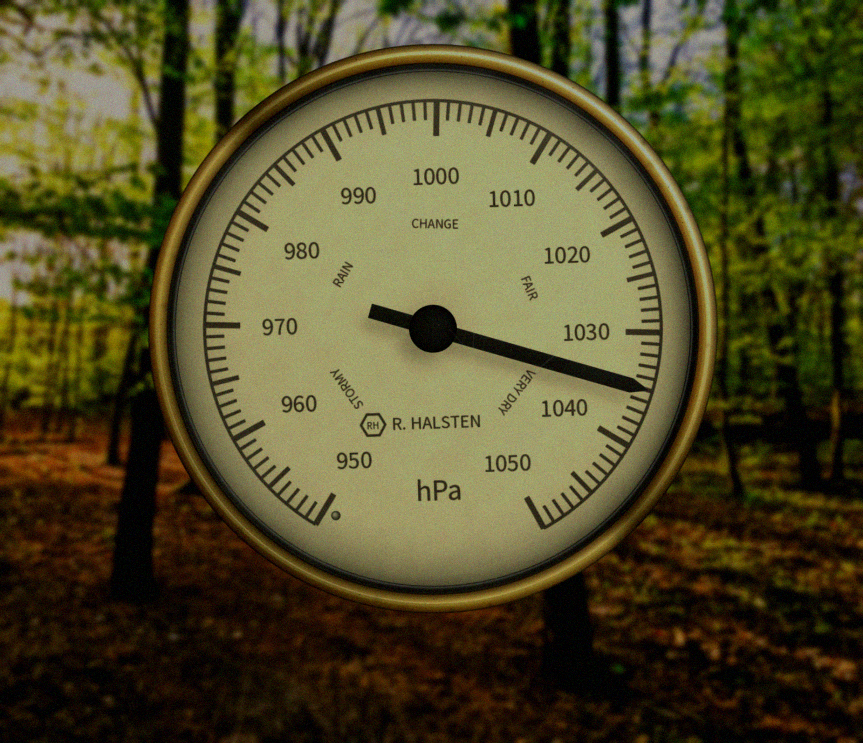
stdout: value=1035 unit=hPa
